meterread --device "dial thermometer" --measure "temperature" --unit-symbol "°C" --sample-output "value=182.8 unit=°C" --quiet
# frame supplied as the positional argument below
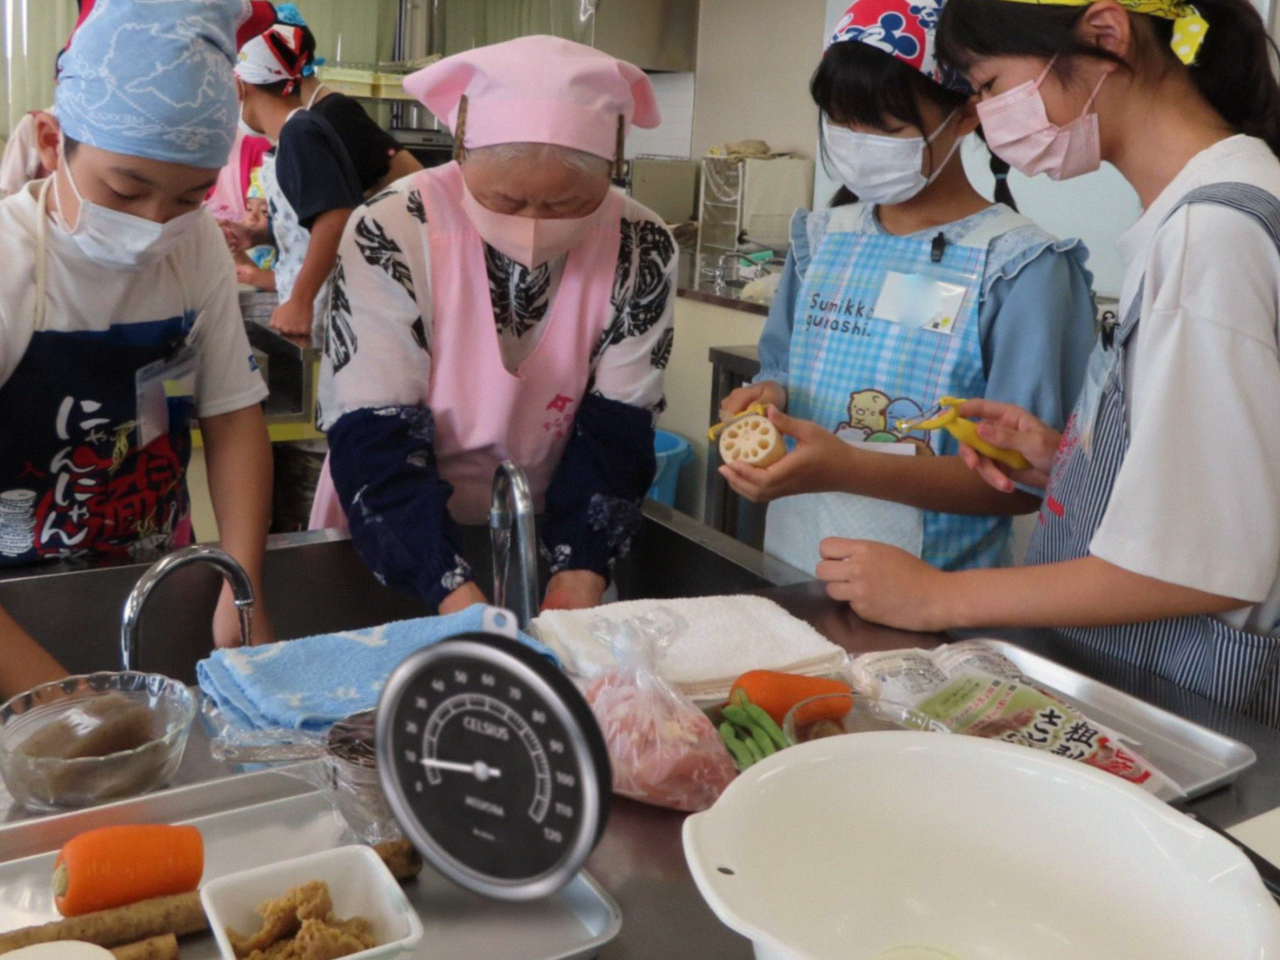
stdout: value=10 unit=°C
